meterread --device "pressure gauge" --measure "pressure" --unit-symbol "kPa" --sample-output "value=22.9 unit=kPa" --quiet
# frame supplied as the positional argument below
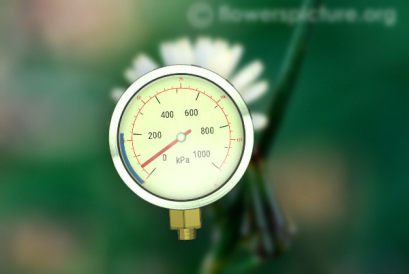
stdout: value=50 unit=kPa
